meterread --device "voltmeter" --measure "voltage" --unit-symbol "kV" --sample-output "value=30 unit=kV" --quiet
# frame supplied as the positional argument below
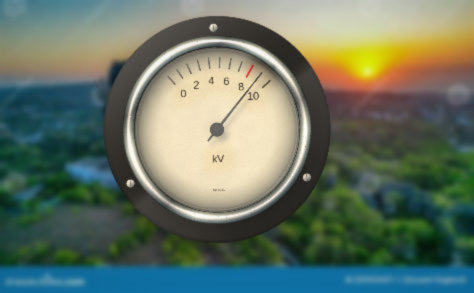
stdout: value=9 unit=kV
